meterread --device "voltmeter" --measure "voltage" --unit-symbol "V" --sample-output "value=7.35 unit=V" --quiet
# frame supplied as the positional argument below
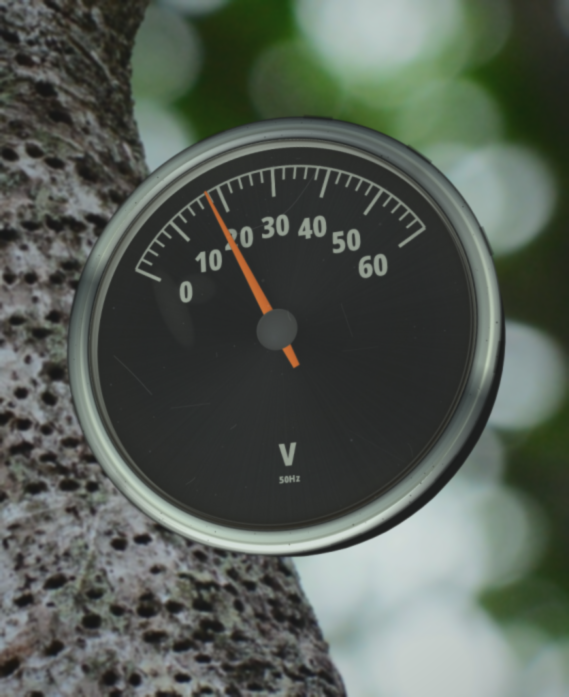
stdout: value=18 unit=V
